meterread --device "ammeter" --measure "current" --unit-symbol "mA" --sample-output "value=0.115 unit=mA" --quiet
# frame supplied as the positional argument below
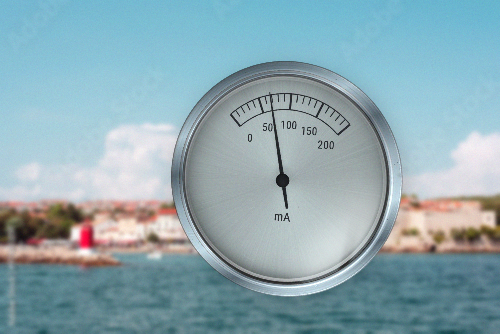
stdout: value=70 unit=mA
